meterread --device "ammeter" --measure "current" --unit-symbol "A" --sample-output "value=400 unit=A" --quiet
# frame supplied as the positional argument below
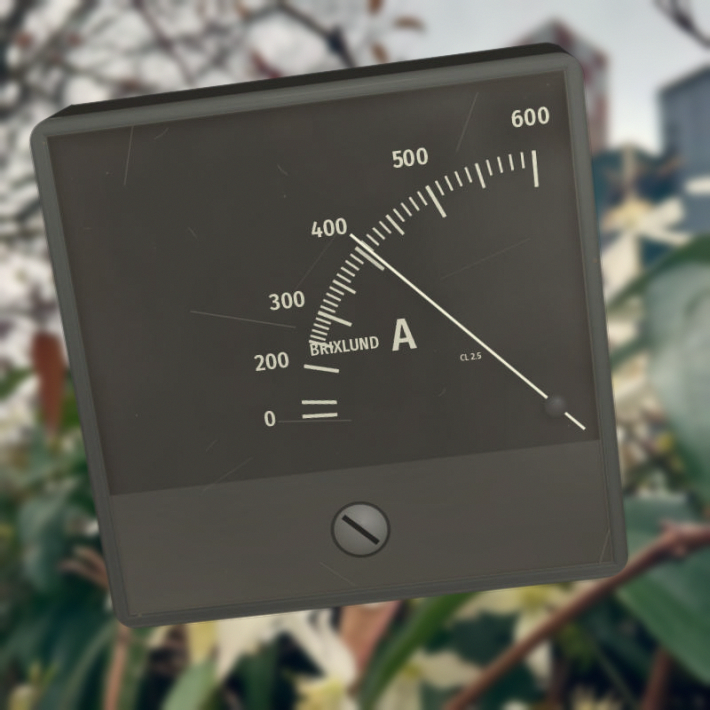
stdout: value=410 unit=A
